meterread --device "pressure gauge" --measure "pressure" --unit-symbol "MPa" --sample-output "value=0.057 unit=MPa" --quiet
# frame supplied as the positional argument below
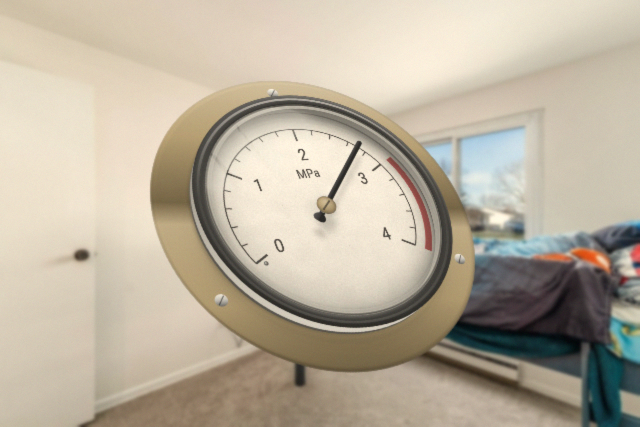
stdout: value=2.7 unit=MPa
